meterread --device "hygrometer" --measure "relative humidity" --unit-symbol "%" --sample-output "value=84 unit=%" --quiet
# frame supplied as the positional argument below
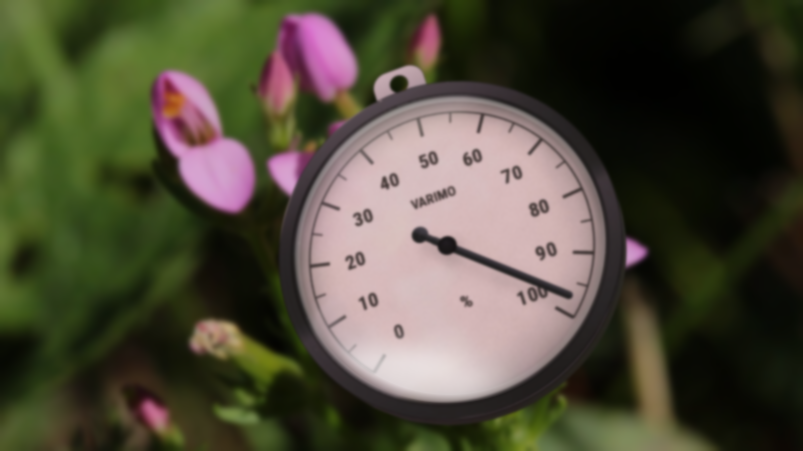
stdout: value=97.5 unit=%
